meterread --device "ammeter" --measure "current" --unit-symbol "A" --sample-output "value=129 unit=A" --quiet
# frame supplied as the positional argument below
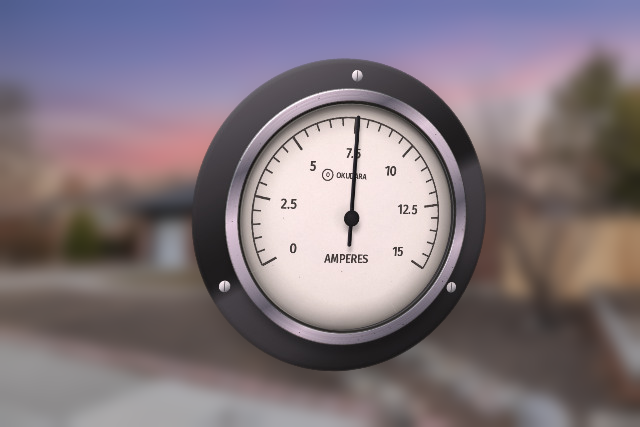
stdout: value=7.5 unit=A
